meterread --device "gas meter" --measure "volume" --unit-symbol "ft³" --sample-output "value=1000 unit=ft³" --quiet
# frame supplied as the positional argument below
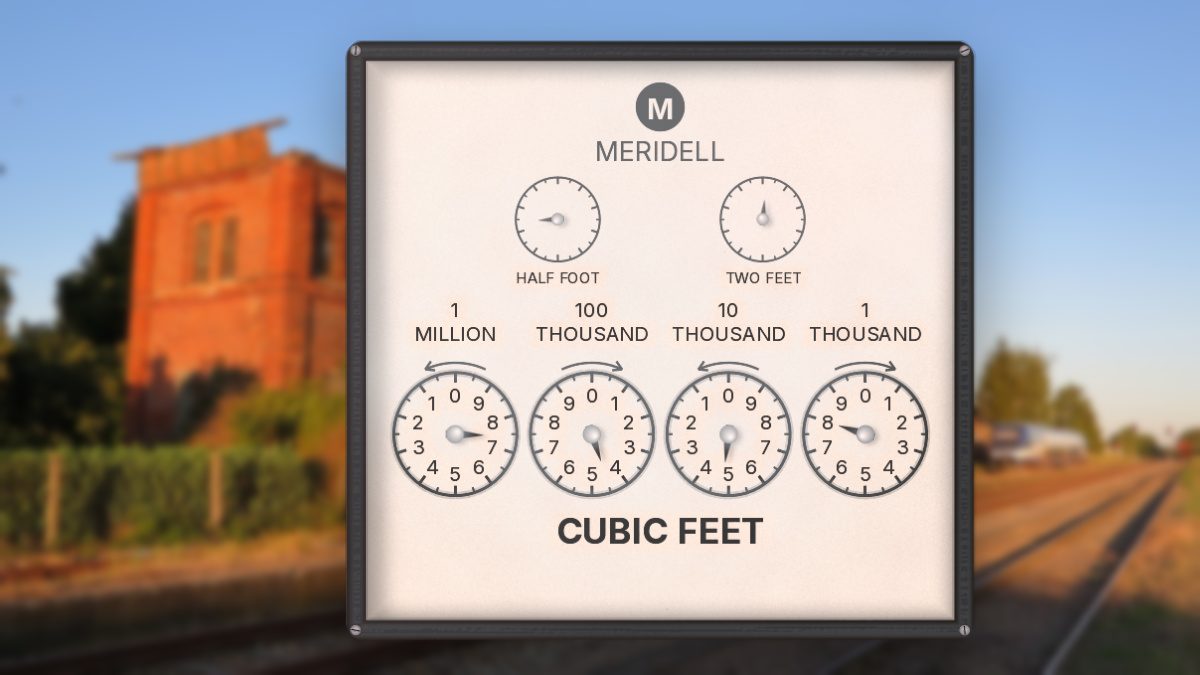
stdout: value=744800 unit=ft³
